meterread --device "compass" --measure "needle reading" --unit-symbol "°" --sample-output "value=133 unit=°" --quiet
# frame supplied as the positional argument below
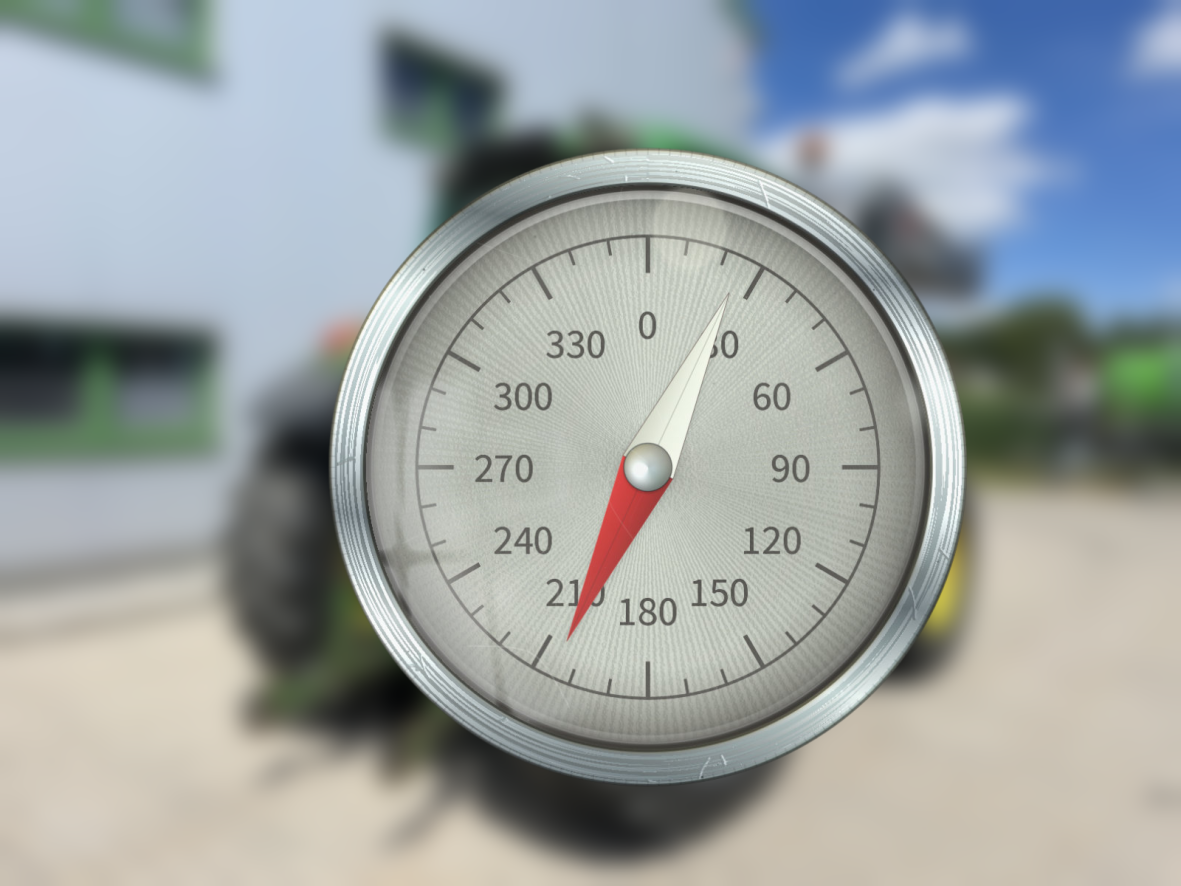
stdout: value=205 unit=°
